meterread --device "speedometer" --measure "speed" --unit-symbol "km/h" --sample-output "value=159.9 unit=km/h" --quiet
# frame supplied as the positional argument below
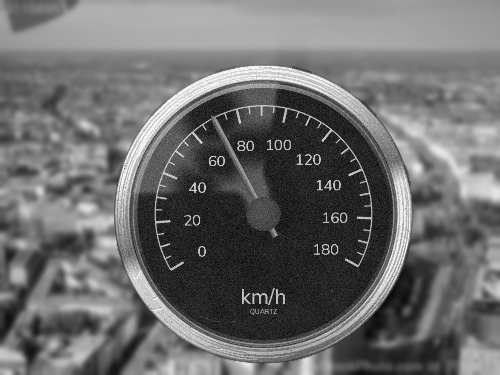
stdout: value=70 unit=km/h
